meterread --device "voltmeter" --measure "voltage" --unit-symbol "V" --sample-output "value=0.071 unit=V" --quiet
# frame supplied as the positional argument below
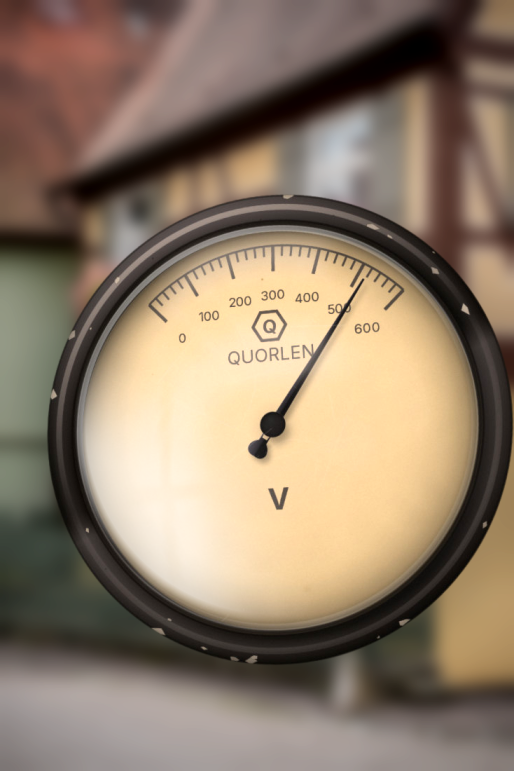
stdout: value=520 unit=V
